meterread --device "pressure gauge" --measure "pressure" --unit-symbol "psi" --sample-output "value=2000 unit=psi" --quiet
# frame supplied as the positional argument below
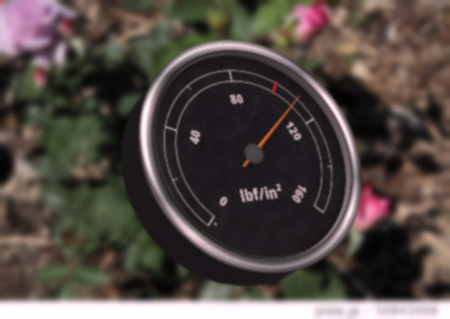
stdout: value=110 unit=psi
